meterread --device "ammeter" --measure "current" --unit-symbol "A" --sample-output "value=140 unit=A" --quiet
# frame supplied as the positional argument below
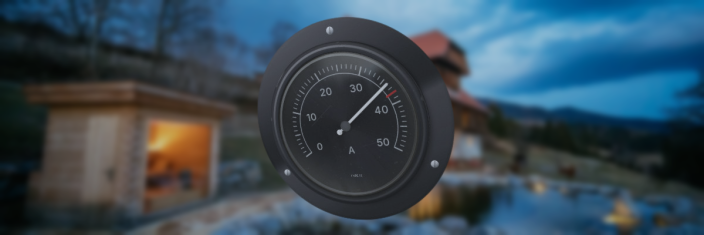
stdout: value=36 unit=A
